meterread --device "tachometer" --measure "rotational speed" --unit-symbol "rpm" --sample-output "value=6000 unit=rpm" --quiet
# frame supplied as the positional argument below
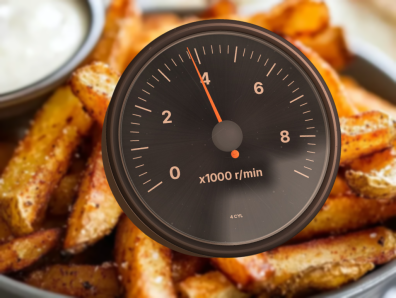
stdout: value=3800 unit=rpm
